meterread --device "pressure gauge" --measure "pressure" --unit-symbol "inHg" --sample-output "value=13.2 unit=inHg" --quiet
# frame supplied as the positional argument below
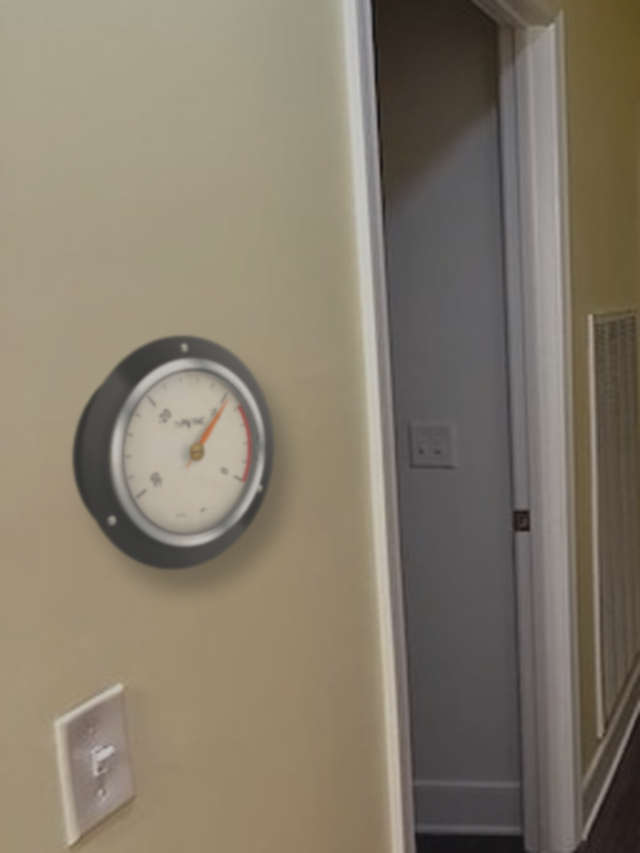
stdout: value=-10 unit=inHg
